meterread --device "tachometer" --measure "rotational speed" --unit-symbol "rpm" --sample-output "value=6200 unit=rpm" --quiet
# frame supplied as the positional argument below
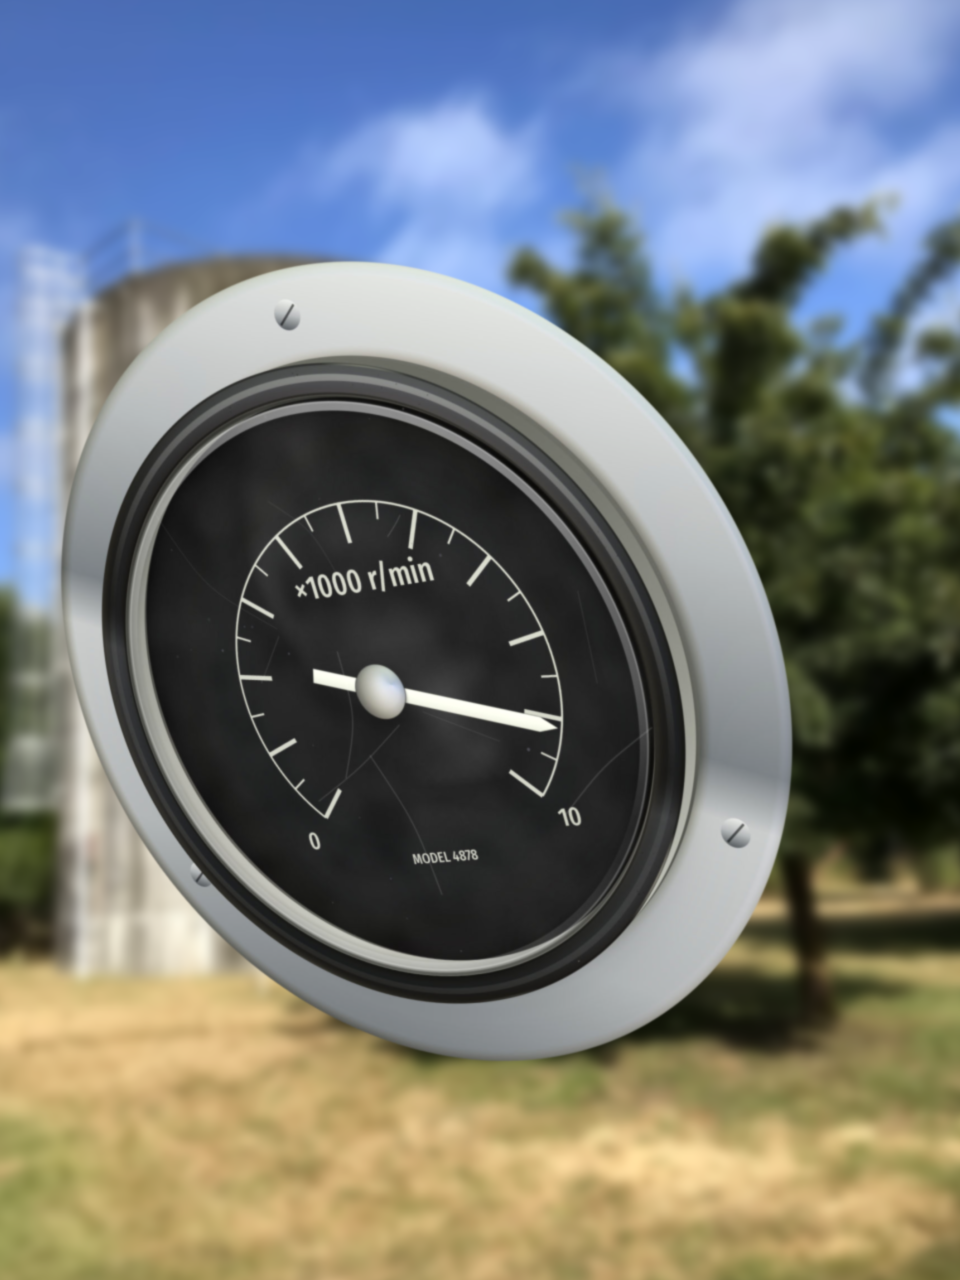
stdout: value=9000 unit=rpm
